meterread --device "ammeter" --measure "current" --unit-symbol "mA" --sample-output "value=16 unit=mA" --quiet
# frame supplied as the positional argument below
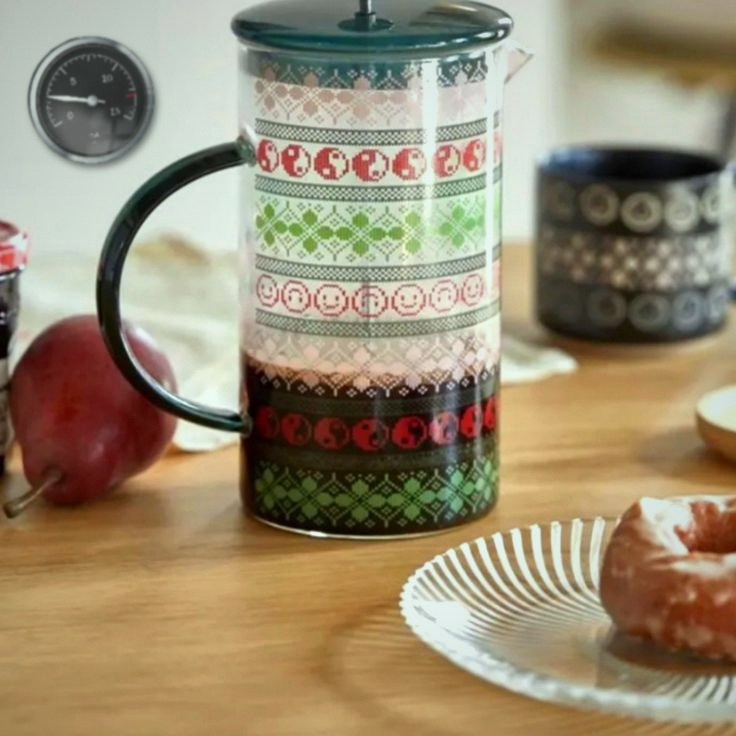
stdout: value=2.5 unit=mA
